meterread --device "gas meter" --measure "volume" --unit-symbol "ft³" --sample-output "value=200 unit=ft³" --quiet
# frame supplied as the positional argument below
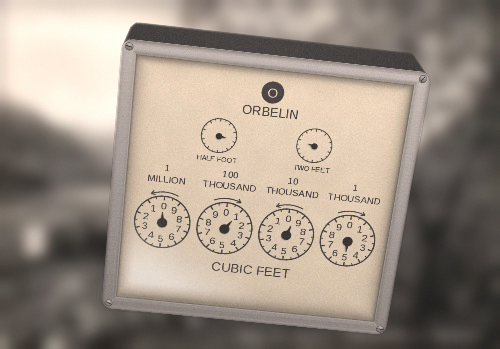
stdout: value=9500 unit=ft³
